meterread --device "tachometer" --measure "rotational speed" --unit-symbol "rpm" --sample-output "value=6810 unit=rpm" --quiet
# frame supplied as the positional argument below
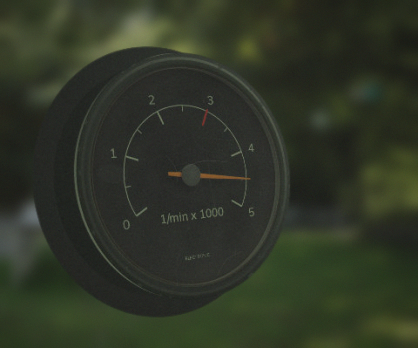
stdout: value=4500 unit=rpm
